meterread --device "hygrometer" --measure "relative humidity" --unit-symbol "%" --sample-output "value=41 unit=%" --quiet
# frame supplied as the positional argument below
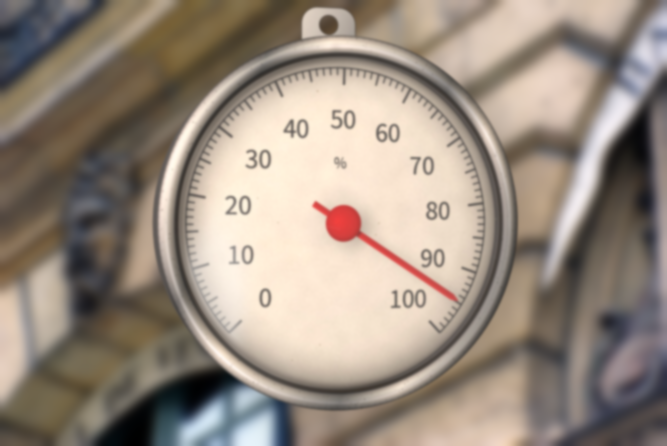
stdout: value=95 unit=%
